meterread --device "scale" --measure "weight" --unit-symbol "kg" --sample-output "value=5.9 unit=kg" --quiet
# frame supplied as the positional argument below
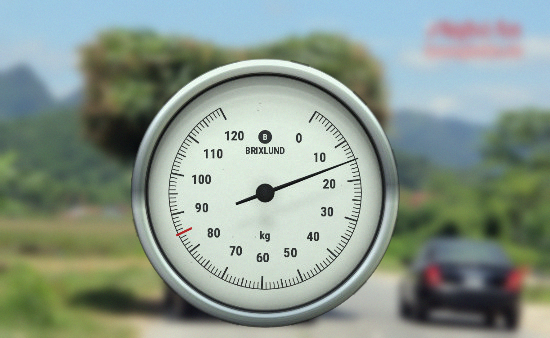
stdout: value=15 unit=kg
